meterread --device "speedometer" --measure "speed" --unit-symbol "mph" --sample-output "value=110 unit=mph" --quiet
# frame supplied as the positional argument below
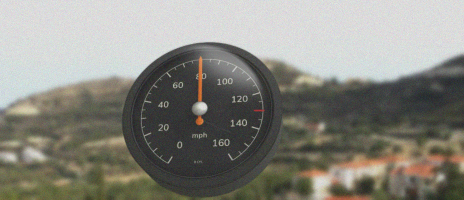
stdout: value=80 unit=mph
